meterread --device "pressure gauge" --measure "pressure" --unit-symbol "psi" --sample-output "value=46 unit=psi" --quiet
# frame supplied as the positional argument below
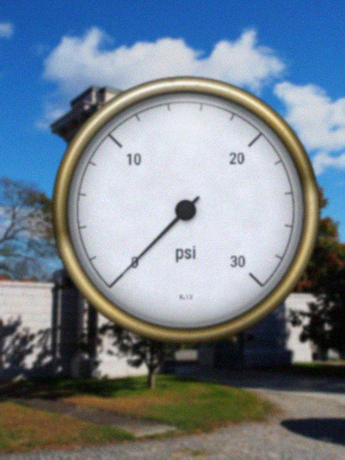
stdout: value=0 unit=psi
